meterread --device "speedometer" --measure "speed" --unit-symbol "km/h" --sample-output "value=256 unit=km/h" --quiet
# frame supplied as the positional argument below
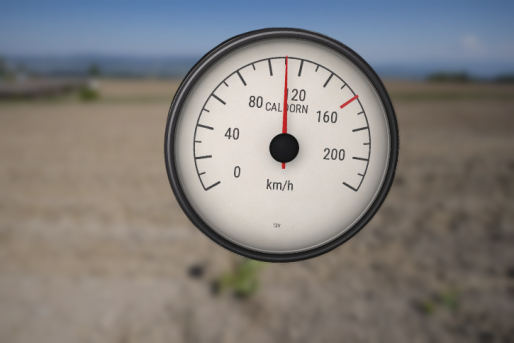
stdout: value=110 unit=km/h
